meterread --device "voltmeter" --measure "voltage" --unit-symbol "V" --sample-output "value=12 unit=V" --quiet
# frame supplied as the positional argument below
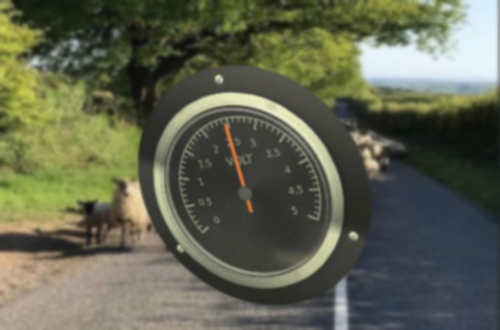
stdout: value=2.5 unit=V
